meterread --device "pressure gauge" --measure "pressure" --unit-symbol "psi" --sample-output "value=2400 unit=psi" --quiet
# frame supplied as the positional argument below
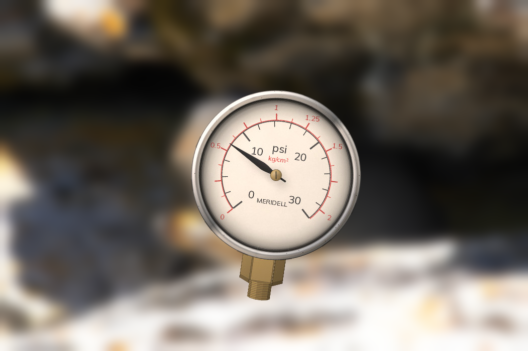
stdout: value=8 unit=psi
